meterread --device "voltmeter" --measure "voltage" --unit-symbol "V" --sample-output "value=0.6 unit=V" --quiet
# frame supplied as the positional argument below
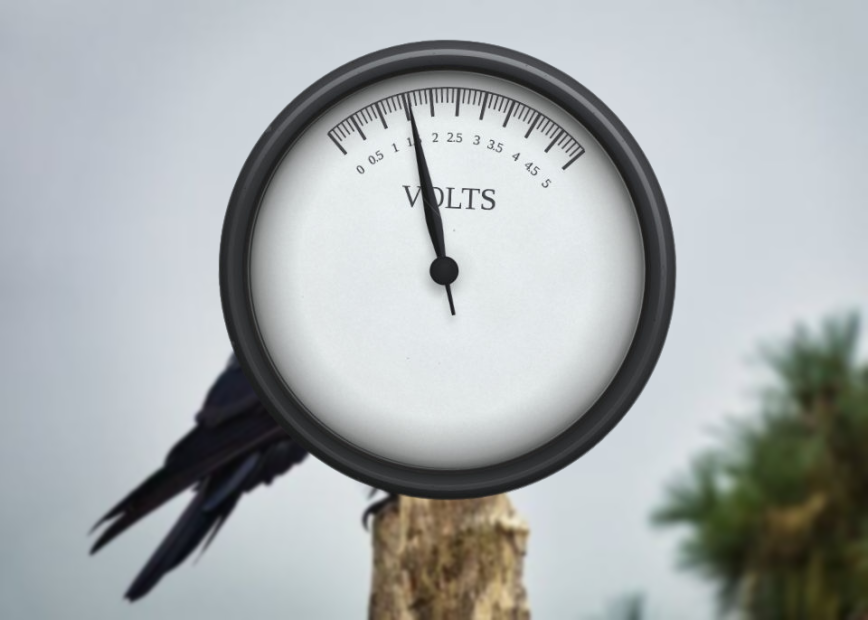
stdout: value=1.6 unit=V
